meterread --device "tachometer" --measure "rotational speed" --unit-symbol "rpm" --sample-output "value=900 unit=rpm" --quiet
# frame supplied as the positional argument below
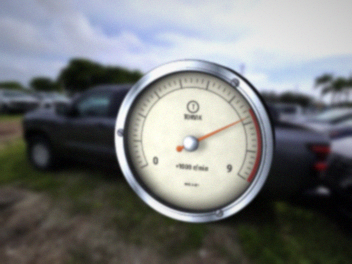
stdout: value=6800 unit=rpm
